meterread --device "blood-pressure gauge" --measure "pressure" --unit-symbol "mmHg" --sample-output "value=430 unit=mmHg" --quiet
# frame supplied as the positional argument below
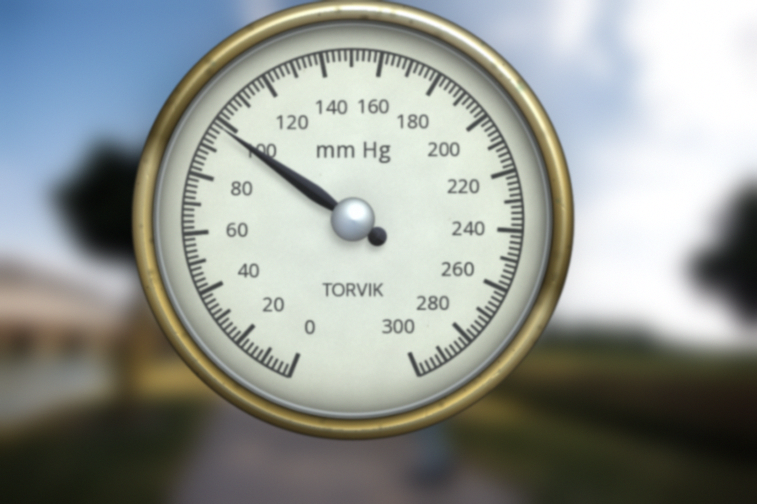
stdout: value=98 unit=mmHg
